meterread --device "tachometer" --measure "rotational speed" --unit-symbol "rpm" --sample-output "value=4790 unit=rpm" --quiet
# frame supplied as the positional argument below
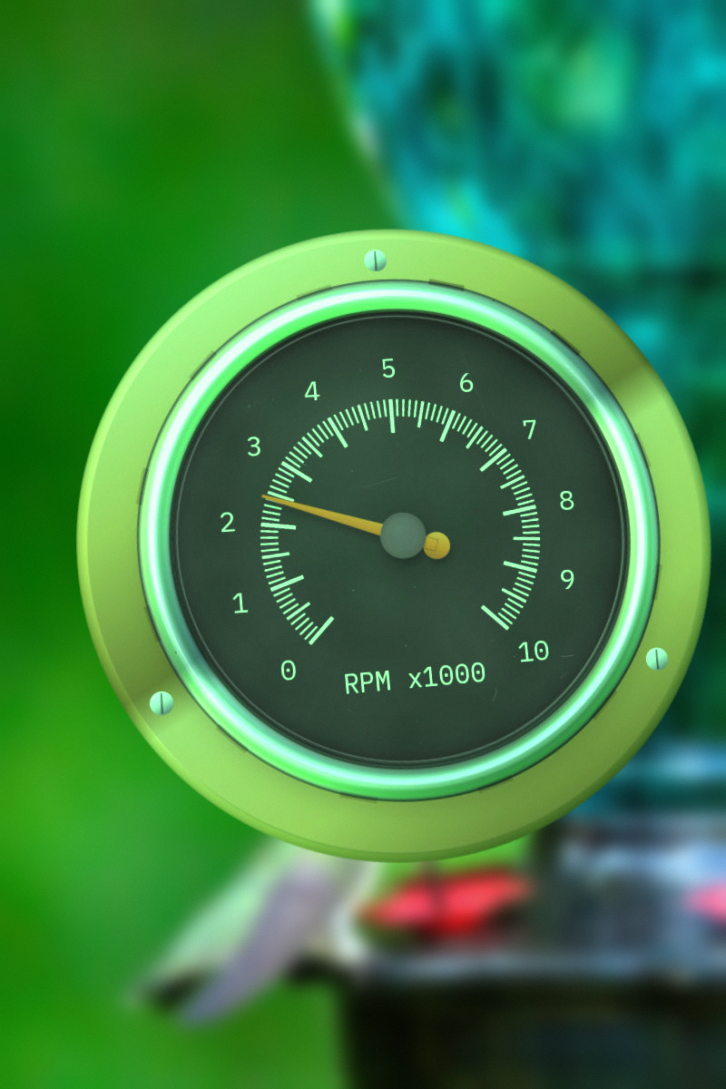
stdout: value=2400 unit=rpm
